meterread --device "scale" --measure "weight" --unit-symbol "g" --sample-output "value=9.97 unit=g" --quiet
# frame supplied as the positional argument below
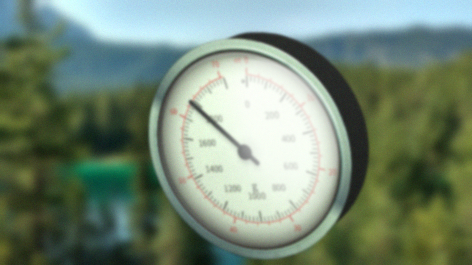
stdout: value=1800 unit=g
